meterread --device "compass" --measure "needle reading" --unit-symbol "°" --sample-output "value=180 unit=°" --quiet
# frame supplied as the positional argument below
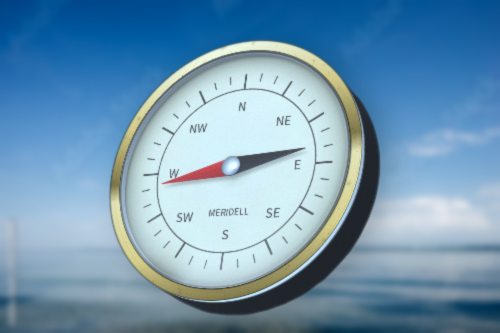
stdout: value=260 unit=°
